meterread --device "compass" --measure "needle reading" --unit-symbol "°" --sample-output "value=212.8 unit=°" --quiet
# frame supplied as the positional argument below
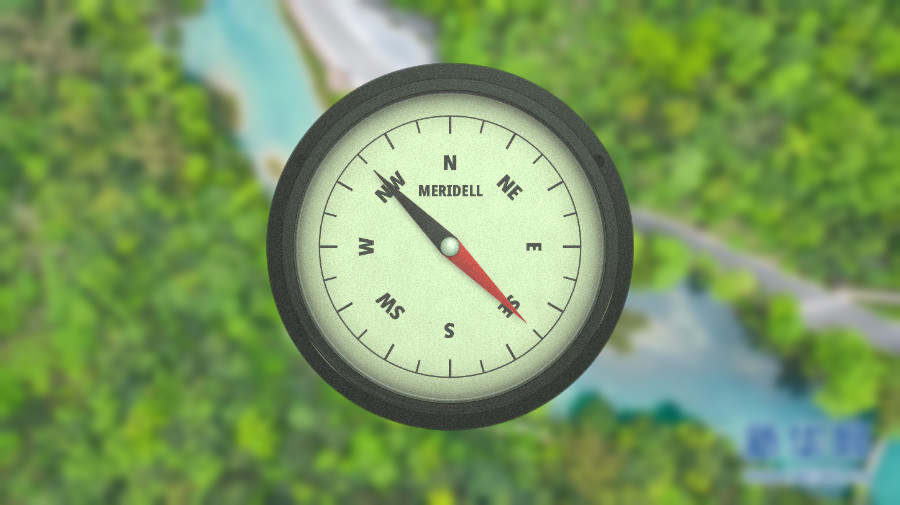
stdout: value=135 unit=°
